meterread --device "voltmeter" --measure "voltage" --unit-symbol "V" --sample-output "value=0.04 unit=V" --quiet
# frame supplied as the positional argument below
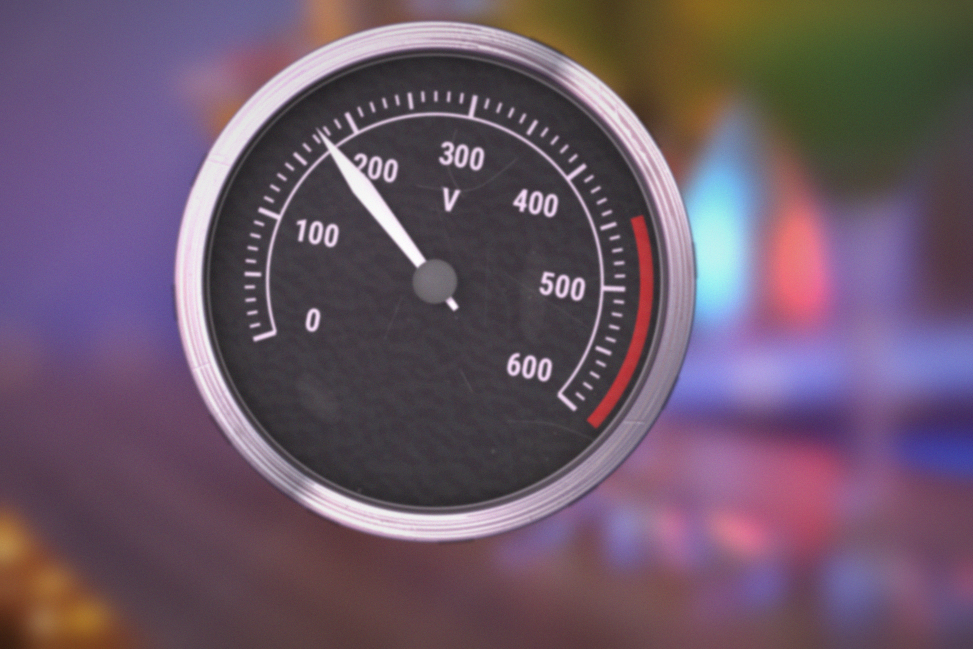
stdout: value=175 unit=V
